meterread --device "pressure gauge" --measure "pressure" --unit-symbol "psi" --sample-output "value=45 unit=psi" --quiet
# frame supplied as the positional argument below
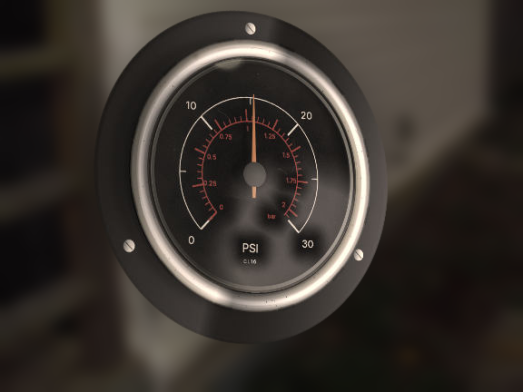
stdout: value=15 unit=psi
